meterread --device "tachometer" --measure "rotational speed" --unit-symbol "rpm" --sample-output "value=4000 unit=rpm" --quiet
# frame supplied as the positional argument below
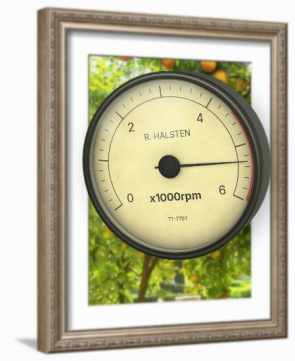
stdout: value=5300 unit=rpm
